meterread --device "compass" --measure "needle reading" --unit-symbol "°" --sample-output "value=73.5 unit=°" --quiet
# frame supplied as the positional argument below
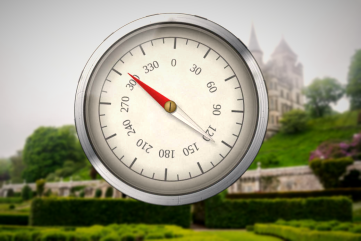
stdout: value=305 unit=°
